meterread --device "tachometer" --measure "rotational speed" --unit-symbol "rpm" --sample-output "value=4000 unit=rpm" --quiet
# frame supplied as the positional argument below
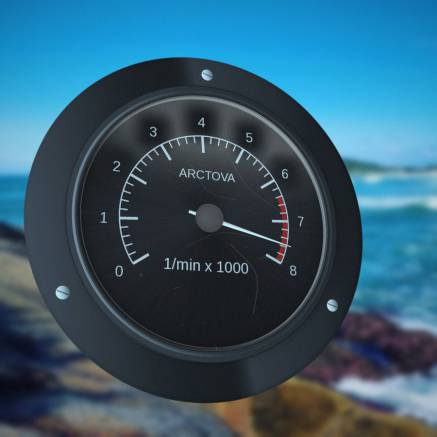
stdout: value=7600 unit=rpm
